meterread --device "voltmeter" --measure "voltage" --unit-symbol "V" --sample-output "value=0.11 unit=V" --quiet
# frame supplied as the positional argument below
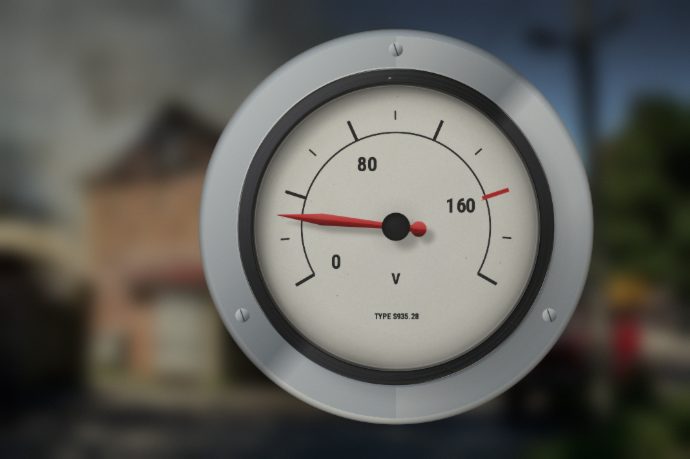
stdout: value=30 unit=V
